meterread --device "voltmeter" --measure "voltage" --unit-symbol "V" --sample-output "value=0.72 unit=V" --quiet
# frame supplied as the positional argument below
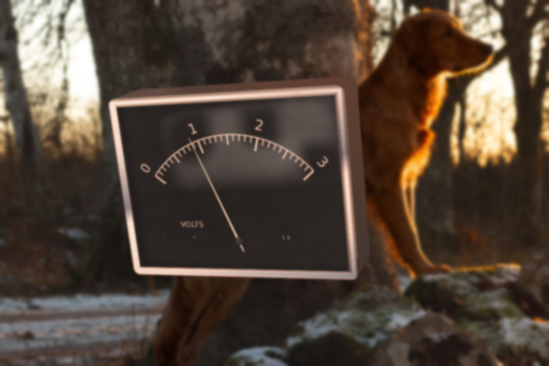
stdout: value=0.9 unit=V
